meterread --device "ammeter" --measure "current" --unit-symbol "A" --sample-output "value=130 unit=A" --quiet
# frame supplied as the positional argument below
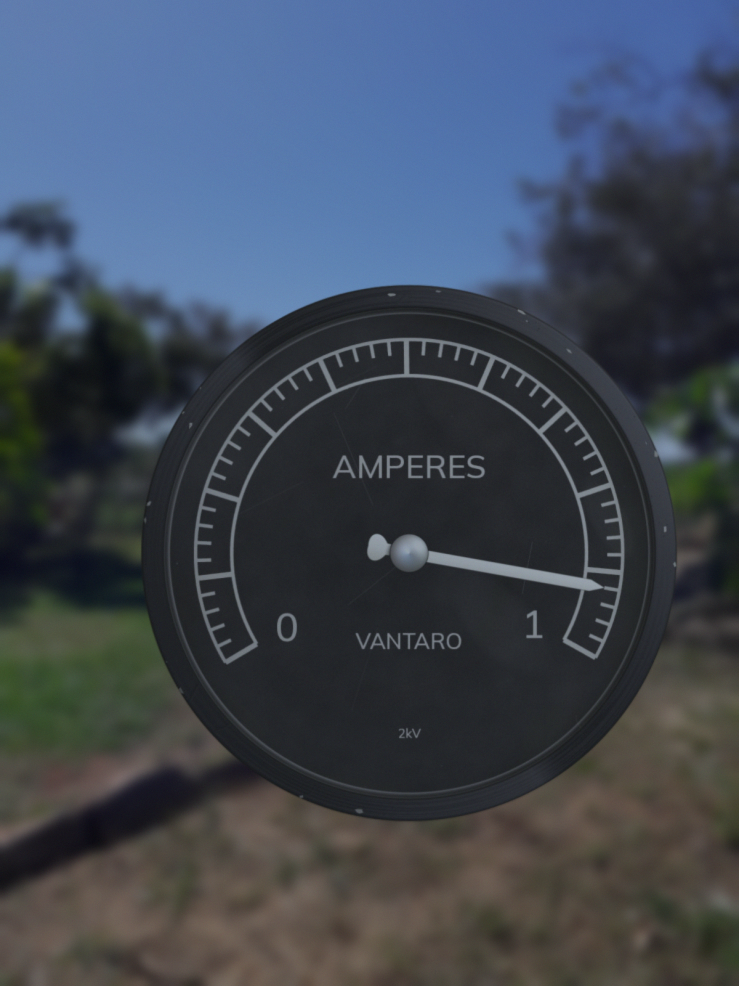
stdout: value=0.92 unit=A
